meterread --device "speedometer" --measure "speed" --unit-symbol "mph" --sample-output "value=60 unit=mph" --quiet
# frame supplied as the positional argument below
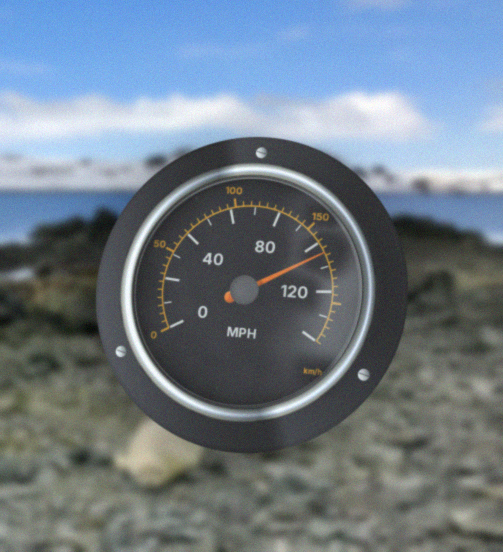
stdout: value=105 unit=mph
